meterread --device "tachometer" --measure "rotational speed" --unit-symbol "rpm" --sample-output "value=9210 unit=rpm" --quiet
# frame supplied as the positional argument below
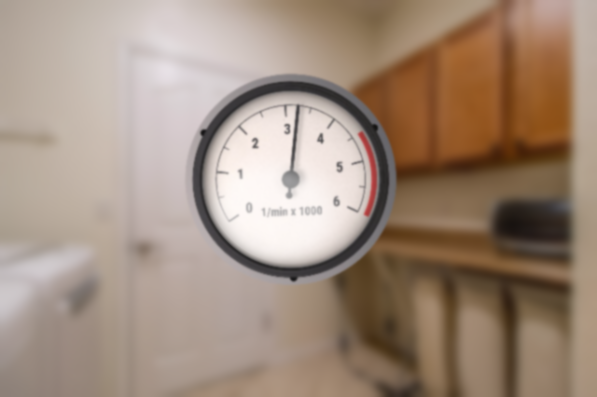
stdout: value=3250 unit=rpm
